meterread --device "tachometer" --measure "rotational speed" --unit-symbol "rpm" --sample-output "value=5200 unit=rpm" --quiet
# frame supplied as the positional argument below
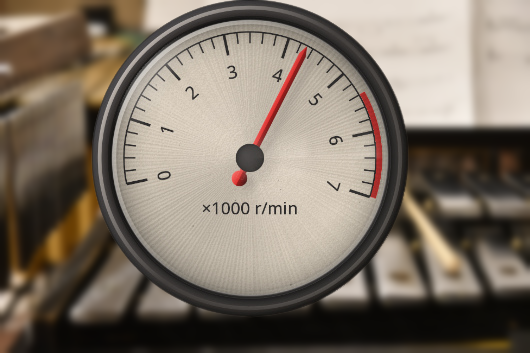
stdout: value=4300 unit=rpm
